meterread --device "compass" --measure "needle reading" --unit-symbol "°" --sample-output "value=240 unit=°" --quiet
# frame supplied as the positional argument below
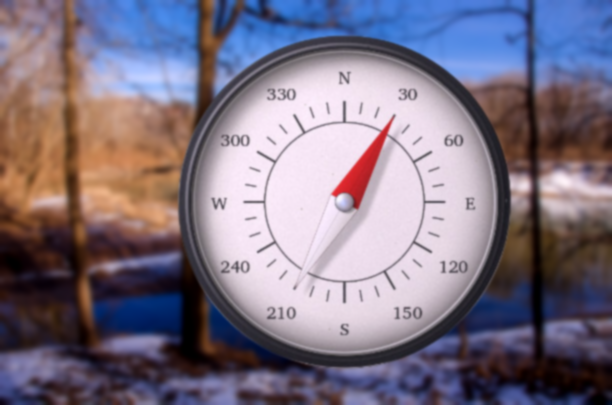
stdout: value=30 unit=°
